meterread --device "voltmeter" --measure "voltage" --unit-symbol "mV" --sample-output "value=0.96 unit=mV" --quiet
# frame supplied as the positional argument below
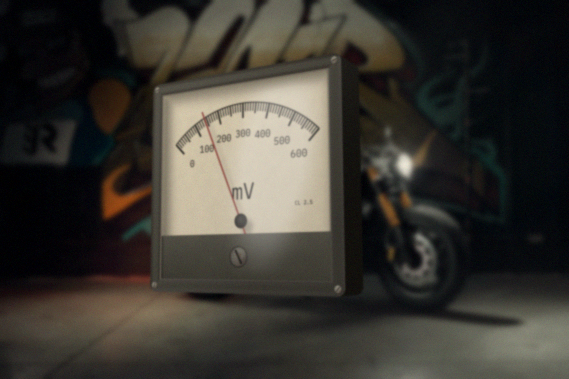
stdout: value=150 unit=mV
